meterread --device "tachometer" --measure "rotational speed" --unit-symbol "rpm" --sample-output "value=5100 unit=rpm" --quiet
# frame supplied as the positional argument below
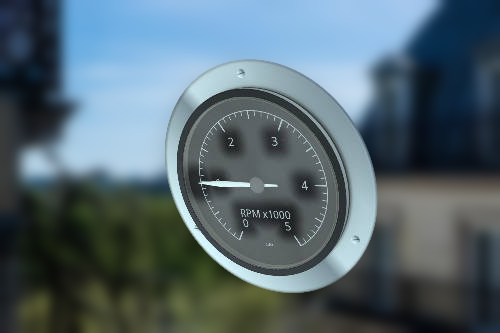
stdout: value=1000 unit=rpm
